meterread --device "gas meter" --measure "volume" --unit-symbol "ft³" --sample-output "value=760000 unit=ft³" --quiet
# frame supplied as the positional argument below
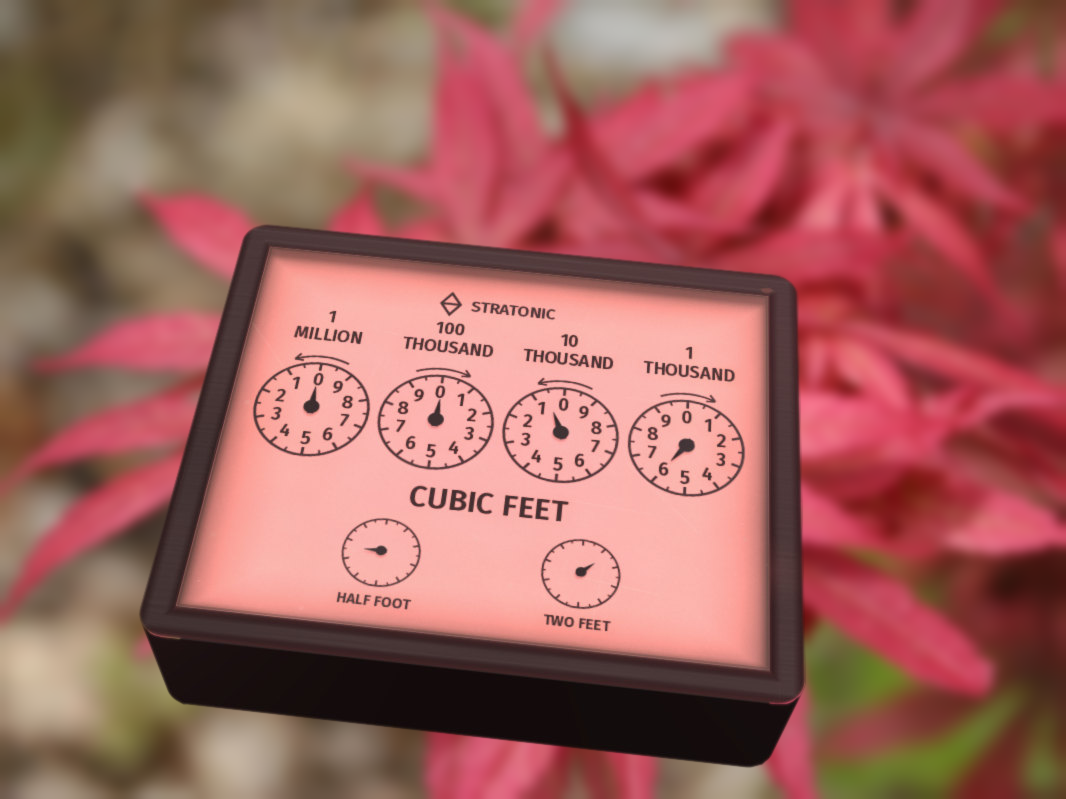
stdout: value=600 unit=ft³
